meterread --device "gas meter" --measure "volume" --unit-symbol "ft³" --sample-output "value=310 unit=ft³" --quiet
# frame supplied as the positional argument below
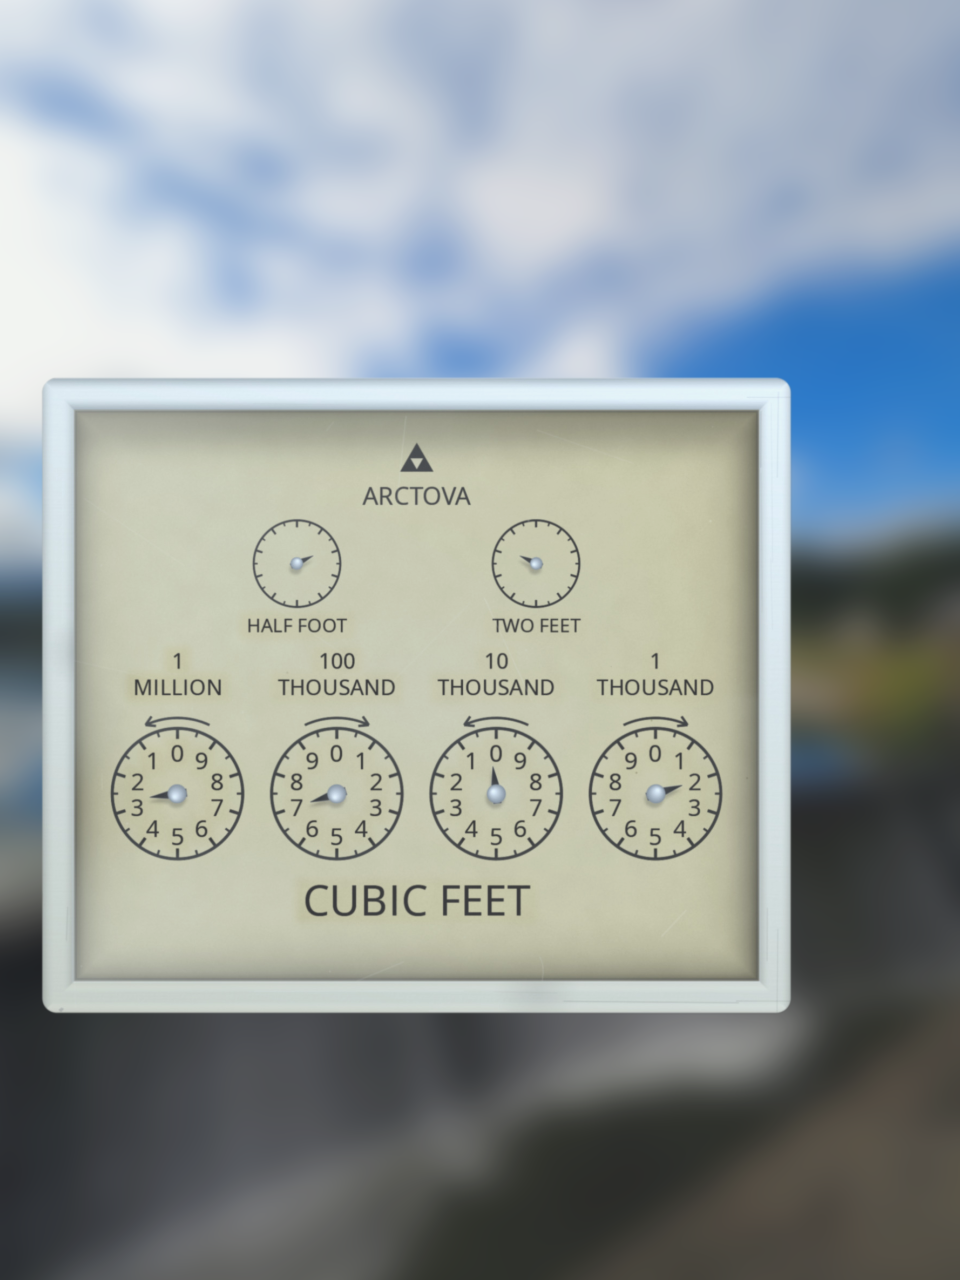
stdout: value=270200 unit=ft³
